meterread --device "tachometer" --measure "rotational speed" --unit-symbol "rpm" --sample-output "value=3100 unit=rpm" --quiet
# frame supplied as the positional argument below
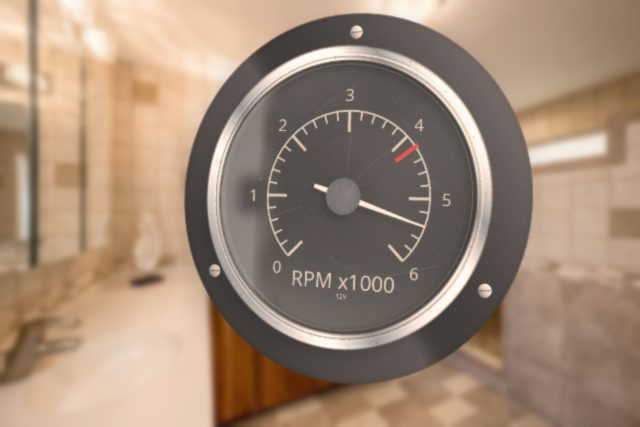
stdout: value=5400 unit=rpm
